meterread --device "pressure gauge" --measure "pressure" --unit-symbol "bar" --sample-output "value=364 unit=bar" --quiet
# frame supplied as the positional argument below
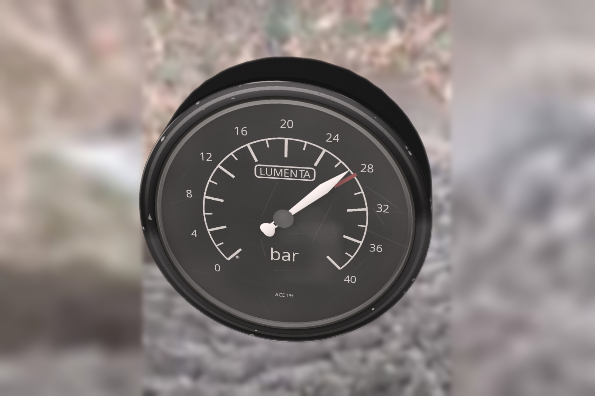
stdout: value=27 unit=bar
